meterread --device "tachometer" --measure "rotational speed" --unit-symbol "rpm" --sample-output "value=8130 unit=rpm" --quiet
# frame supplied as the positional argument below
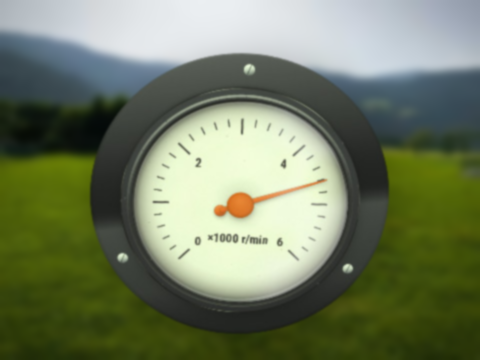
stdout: value=4600 unit=rpm
